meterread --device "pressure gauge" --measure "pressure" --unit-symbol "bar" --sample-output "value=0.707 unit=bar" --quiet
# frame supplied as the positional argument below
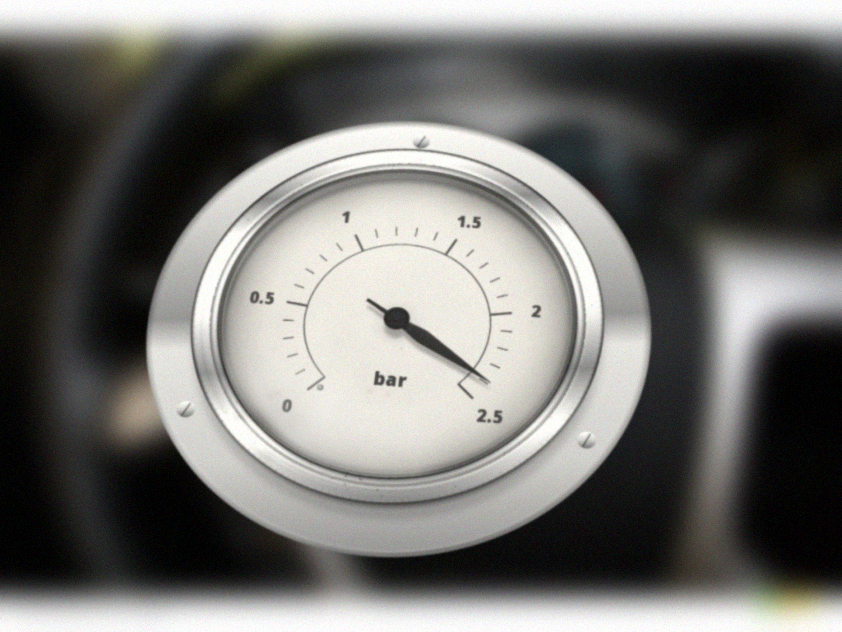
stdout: value=2.4 unit=bar
